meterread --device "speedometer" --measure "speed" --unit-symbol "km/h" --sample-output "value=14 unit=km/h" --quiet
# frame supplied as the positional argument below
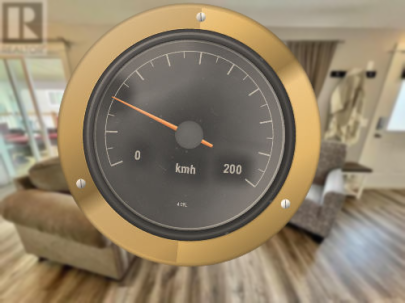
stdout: value=40 unit=km/h
